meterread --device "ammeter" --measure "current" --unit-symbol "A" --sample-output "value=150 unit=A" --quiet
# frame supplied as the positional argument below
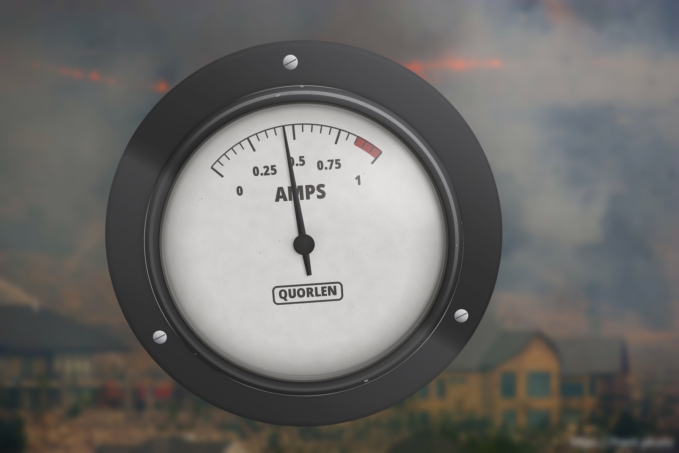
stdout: value=0.45 unit=A
